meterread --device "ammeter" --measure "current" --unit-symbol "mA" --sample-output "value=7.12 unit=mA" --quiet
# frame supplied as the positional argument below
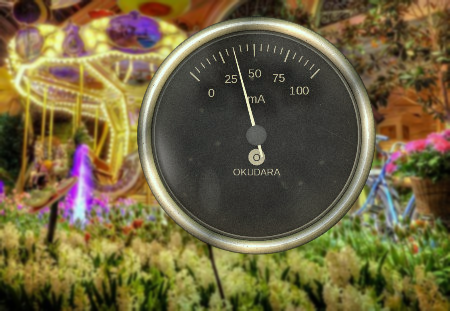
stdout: value=35 unit=mA
